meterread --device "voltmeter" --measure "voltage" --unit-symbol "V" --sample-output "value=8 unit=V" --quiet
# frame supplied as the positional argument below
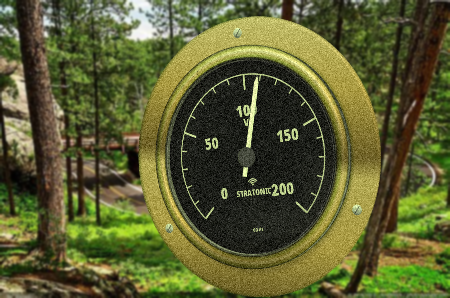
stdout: value=110 unit=V
